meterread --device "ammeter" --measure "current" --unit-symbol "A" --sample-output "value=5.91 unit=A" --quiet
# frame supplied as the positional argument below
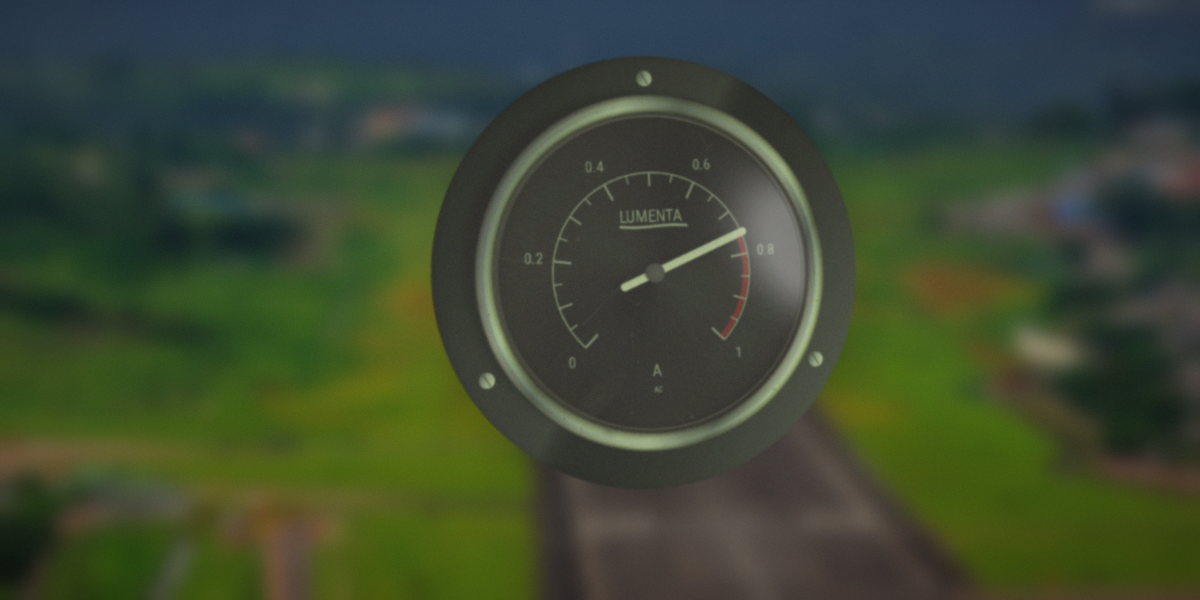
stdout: value=0.75 unit=A
